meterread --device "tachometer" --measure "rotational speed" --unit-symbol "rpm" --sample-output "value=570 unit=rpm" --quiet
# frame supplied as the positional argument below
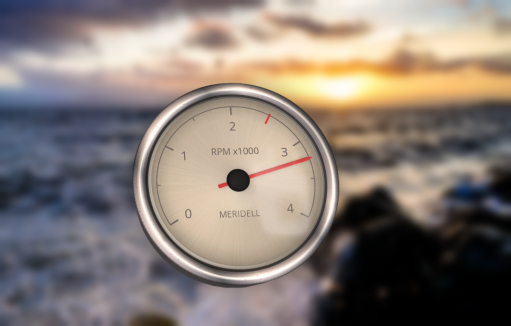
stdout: value=3250 unit=rpm
